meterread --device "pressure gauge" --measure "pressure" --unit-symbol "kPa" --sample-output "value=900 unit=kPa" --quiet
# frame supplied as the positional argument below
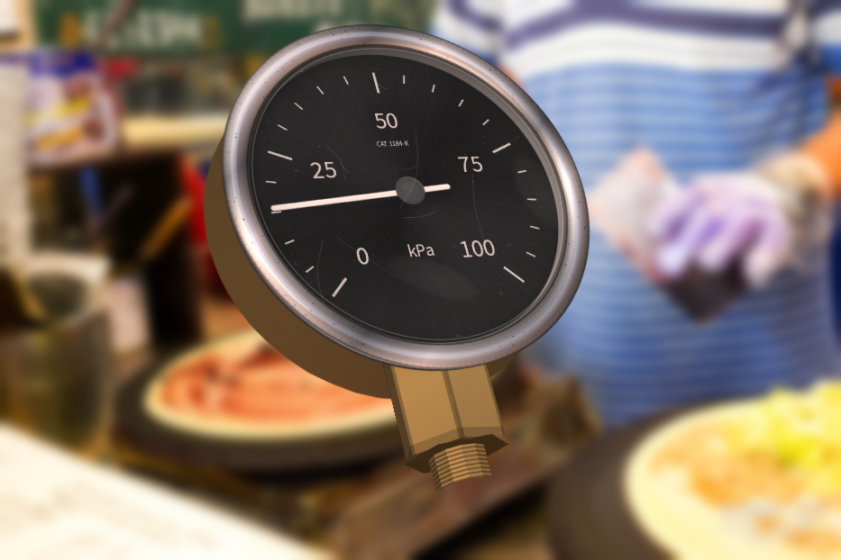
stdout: value=15 unit=kPa
